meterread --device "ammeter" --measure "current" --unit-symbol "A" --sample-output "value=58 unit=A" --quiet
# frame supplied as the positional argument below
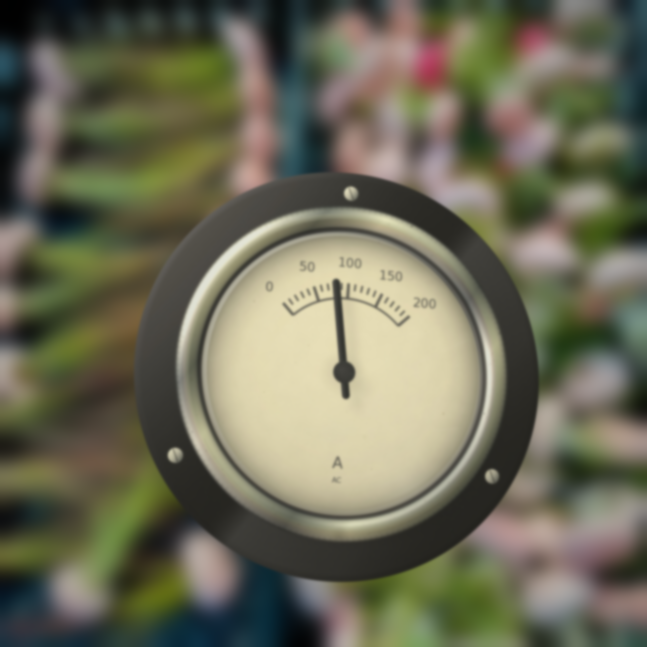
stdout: value=80 unit=A
